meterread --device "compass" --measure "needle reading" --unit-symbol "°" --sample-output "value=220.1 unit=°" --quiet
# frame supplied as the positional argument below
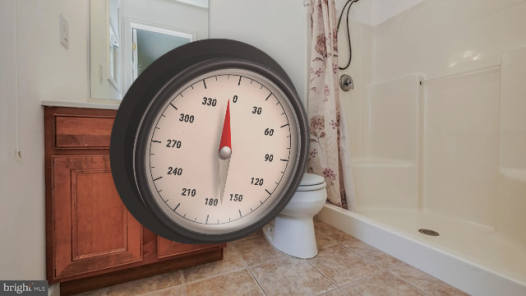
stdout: value=350 unit=°
